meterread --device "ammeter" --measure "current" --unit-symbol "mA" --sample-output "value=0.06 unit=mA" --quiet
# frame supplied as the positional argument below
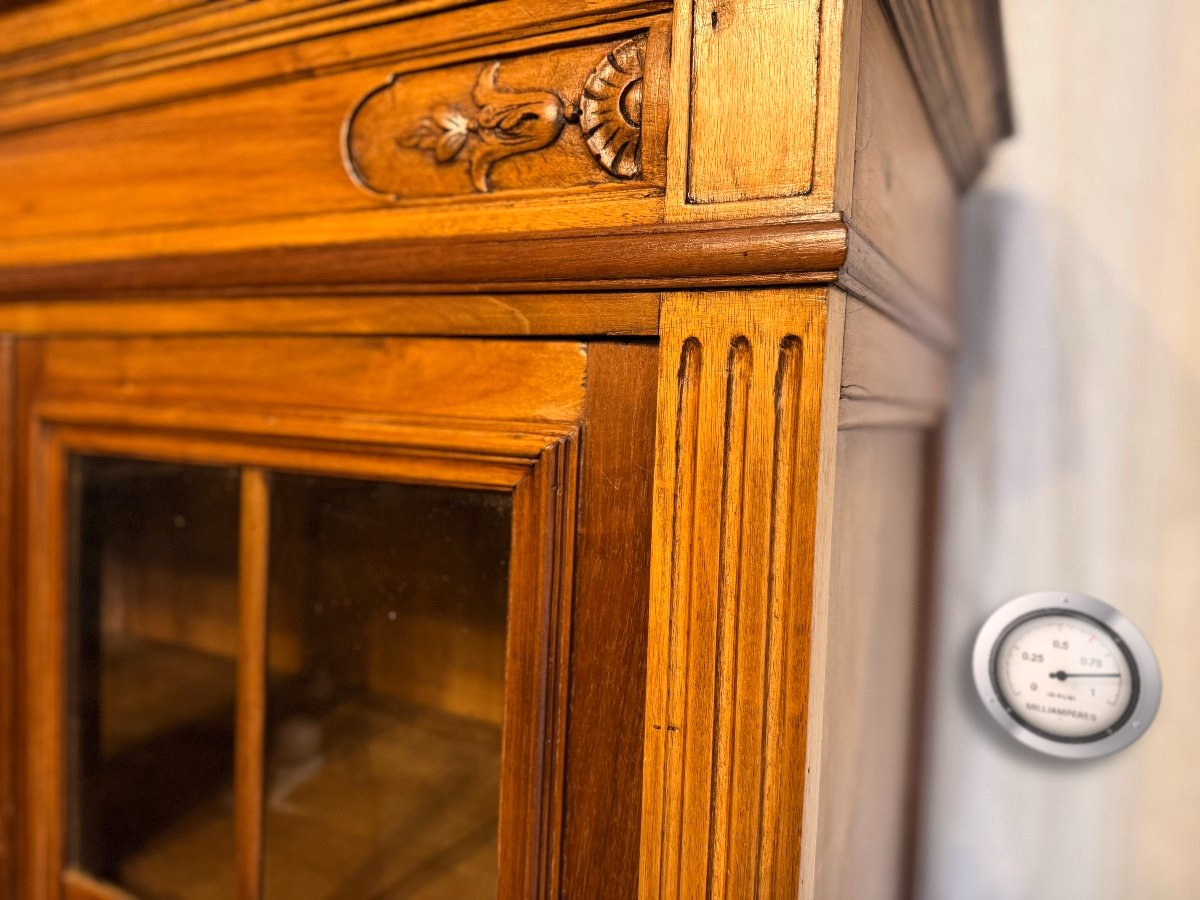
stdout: value=0.85 unit=mA
